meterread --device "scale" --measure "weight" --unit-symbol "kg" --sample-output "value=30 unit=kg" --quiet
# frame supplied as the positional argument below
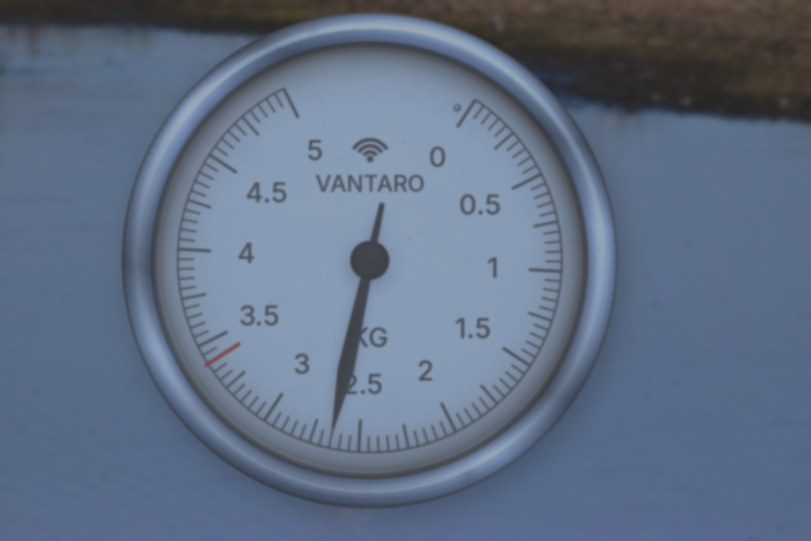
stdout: value=2.65 unit=kg
